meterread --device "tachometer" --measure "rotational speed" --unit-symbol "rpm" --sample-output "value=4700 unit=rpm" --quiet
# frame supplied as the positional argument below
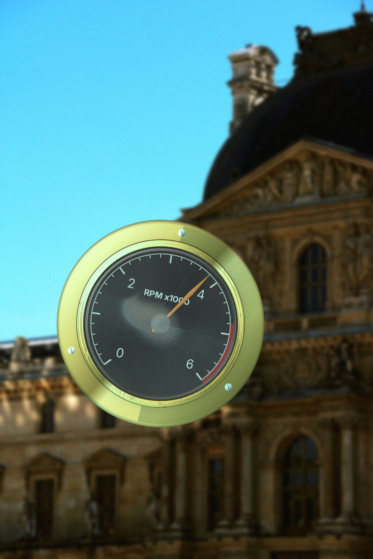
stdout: value=3800 unit=rpm
